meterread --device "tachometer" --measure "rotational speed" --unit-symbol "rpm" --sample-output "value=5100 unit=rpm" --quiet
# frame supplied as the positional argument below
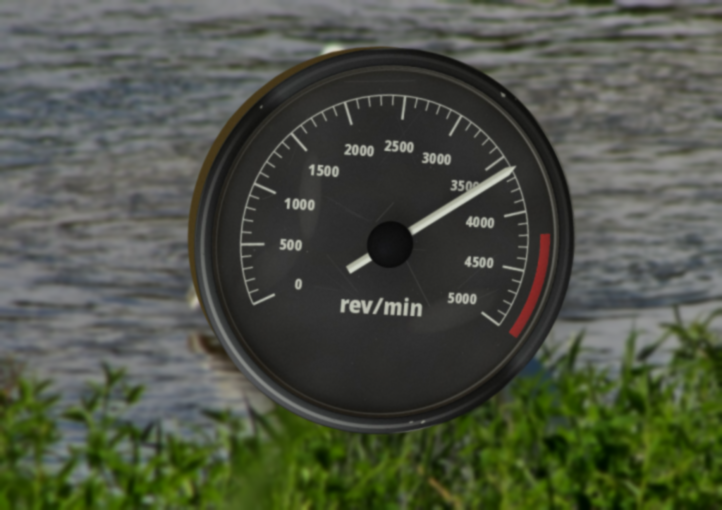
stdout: value=3600 unit=rpm
